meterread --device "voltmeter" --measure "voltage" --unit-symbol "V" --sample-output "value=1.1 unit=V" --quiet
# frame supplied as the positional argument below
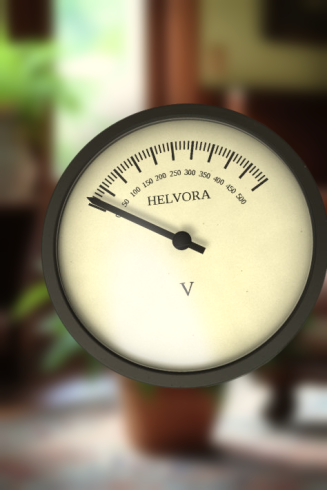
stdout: value=10 unit=V
